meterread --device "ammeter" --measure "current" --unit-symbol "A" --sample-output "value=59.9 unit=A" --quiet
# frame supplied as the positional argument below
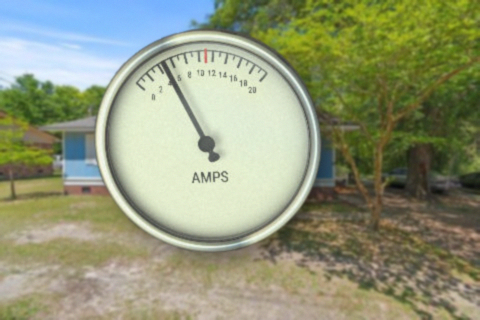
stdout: value=5 unit=A
